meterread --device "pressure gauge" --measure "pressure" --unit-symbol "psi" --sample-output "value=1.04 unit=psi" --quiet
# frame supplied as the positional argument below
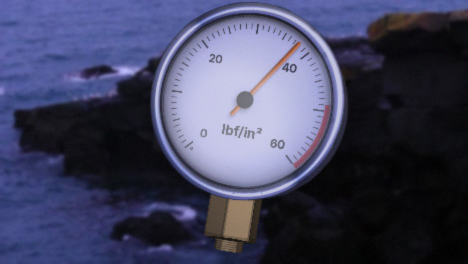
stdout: value=38 unit=psi
